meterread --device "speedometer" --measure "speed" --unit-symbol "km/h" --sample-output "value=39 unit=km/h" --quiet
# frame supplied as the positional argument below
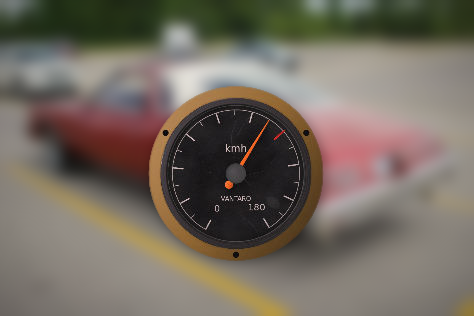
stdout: value=110 unit=km/h
